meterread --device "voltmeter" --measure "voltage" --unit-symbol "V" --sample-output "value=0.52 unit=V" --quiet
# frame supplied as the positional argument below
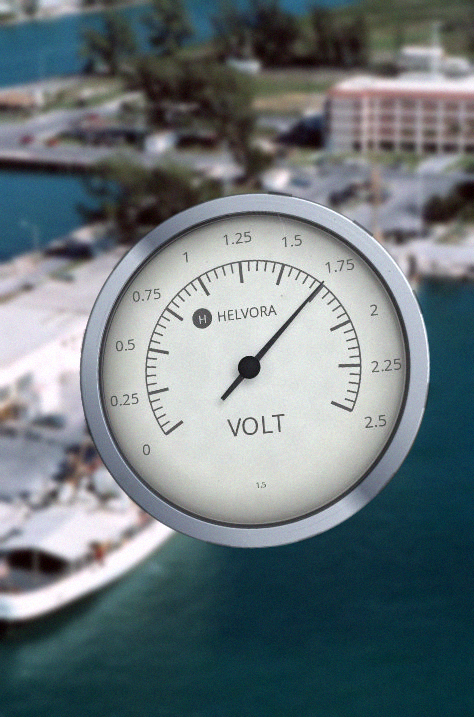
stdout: value=1.75 unit=V
